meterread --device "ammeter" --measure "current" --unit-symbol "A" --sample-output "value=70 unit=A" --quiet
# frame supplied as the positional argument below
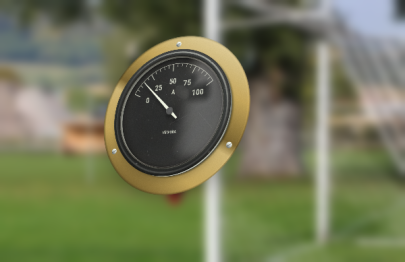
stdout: value=15 unit=A
